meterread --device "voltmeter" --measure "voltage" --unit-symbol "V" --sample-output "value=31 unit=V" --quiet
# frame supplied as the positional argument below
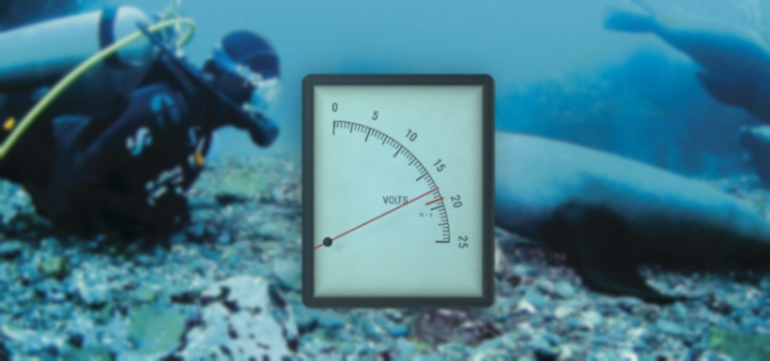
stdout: value=17.5 unit=V
